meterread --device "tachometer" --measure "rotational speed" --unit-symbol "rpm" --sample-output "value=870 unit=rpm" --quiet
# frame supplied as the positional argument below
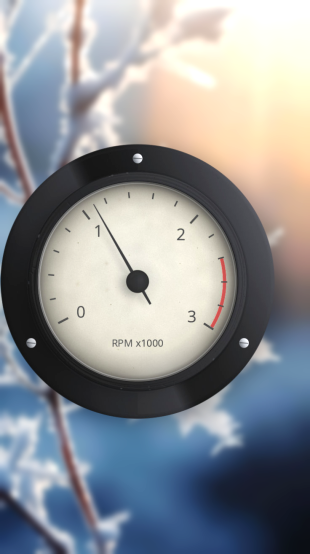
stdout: value=1100 unit=rpm
